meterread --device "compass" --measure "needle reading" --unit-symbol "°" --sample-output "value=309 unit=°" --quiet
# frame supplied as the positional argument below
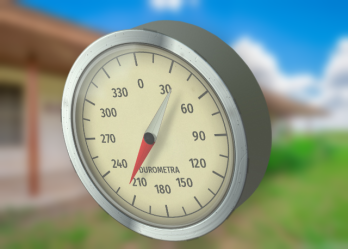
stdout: value=217.5 unit=°
